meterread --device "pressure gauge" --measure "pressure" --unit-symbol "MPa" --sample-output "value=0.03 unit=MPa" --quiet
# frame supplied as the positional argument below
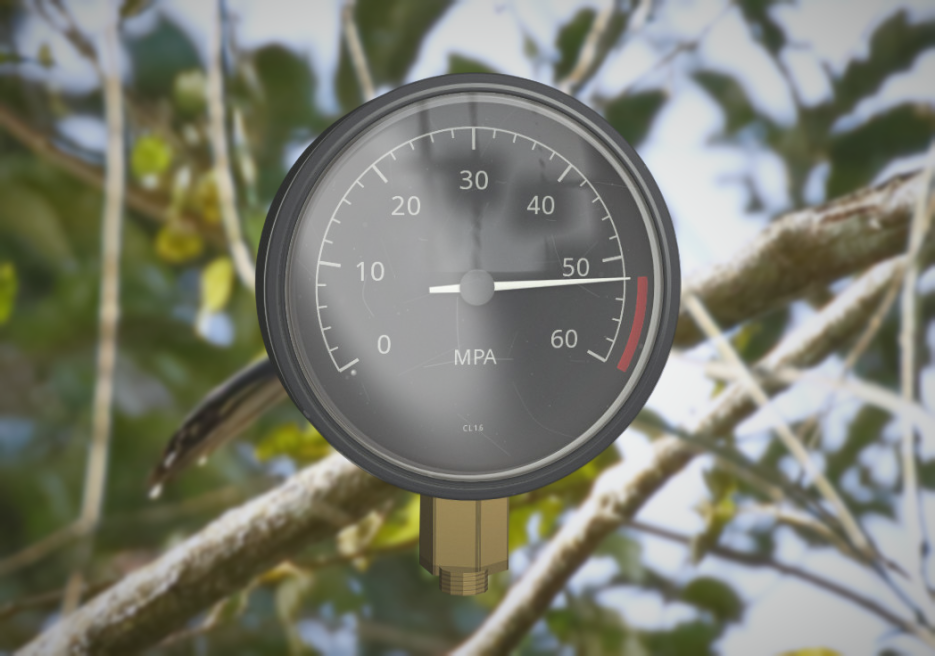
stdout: value=52 unit=MPa
